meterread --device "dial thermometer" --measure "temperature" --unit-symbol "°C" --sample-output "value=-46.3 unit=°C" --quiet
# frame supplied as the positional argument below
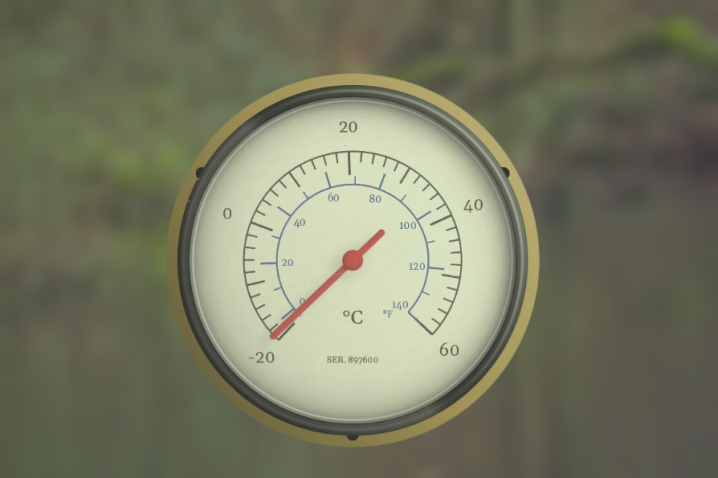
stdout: value=-19 unit=°C
